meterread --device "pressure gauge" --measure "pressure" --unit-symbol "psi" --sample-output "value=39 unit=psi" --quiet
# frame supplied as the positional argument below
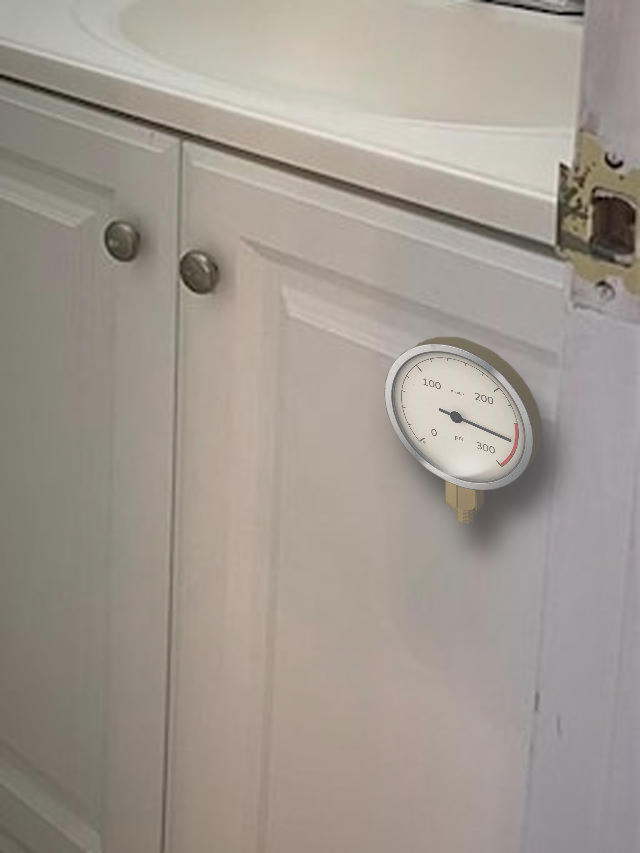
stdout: value=260 unit=psi
